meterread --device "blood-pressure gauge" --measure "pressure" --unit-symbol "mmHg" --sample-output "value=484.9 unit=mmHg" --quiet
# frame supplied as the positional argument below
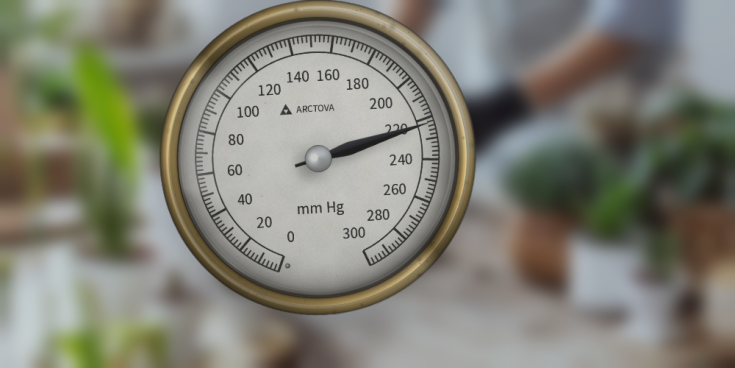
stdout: value=222 unit=mmHg
